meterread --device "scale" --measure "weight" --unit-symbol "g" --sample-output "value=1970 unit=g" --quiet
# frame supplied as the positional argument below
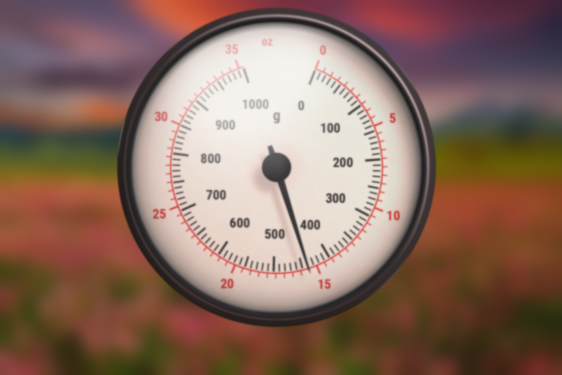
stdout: value=440 unit=g
